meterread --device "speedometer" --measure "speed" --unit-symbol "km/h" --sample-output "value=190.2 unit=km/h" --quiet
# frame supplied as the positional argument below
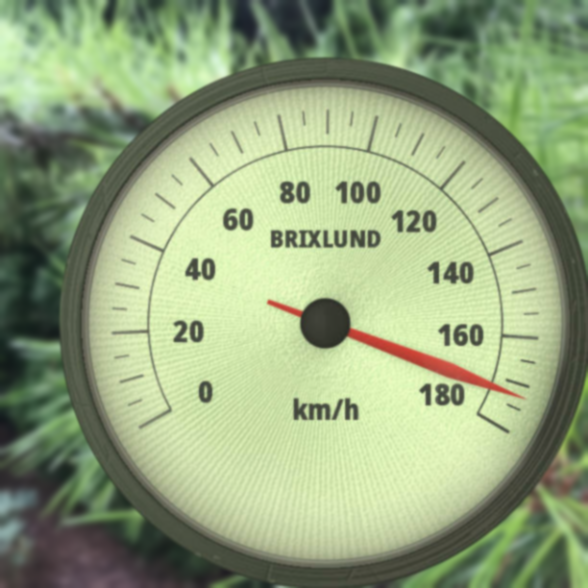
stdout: value=172.5 unit=km/h
